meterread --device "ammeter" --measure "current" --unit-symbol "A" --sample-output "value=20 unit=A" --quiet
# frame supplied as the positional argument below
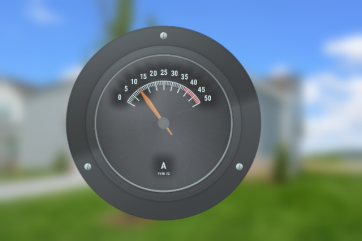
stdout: value=10 unit=A
